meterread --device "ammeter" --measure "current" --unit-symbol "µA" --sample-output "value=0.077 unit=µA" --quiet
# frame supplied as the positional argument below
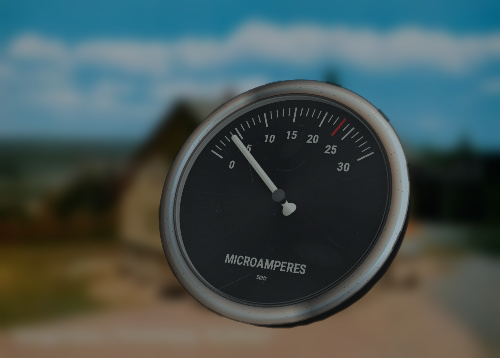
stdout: value=4 unit=µA
